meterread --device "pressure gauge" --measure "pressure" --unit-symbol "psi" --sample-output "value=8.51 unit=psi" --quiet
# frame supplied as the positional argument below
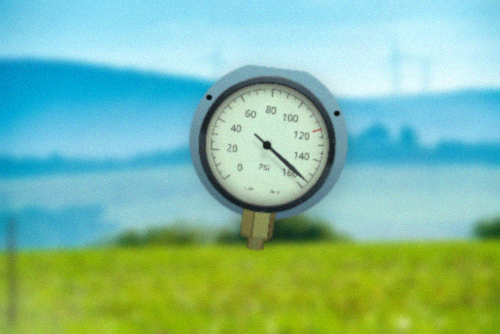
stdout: value=155 unit=psi
